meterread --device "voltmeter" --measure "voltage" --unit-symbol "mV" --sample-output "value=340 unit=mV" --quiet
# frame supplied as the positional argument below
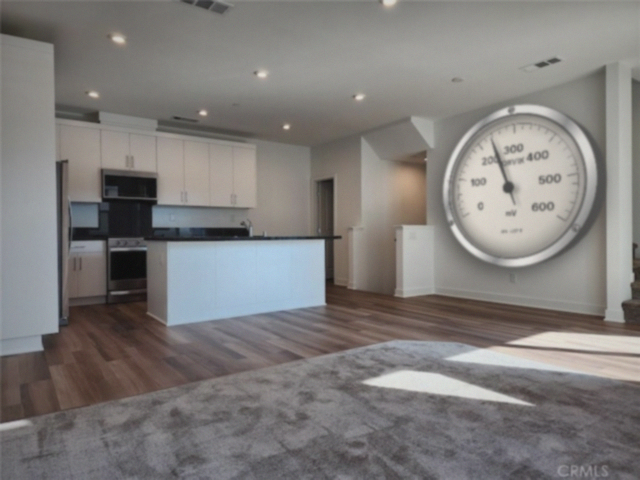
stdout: value=240 unit=mV
